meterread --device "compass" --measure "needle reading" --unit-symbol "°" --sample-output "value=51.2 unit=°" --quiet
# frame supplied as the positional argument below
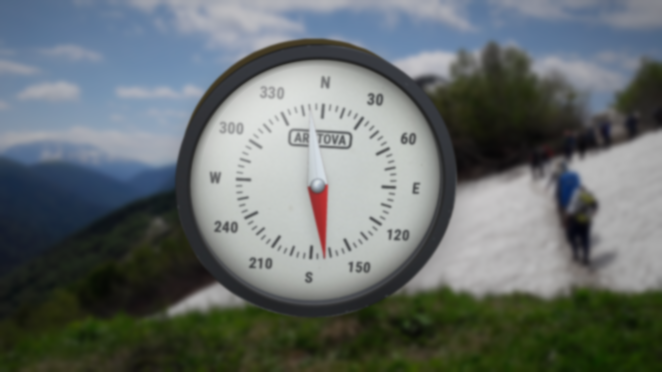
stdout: value=170 unit=°
